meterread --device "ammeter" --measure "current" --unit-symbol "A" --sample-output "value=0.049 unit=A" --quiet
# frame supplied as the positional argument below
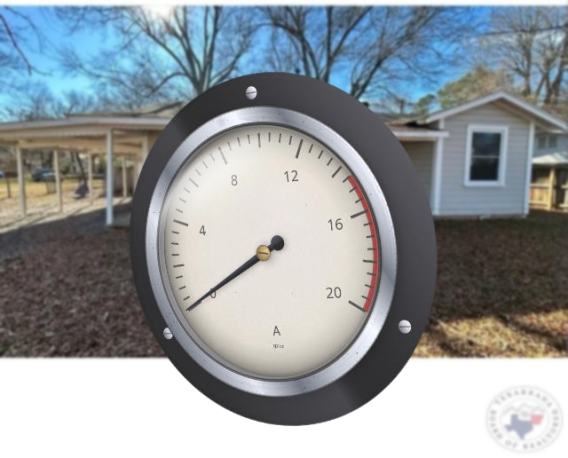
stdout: value=0 unit=A
